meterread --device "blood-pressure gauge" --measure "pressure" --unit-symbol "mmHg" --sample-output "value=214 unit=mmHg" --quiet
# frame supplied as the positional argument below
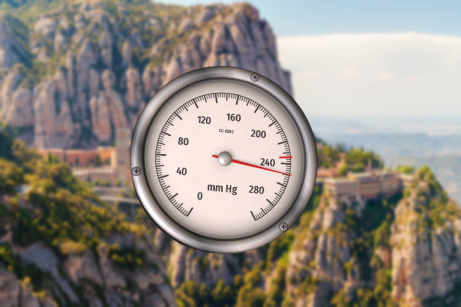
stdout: value=250 unit=mmHg
